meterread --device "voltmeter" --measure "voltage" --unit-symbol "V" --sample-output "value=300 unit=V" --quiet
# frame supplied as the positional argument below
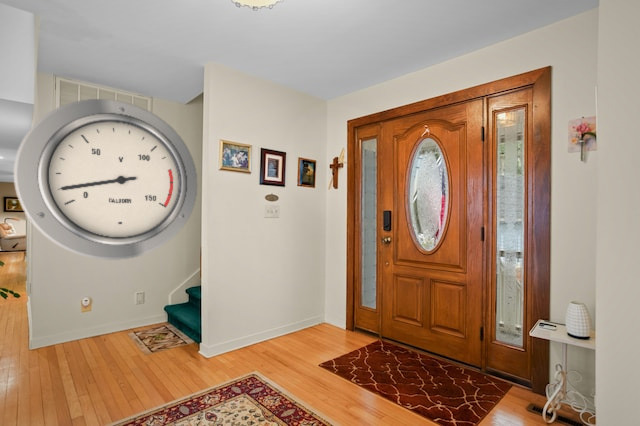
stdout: value=10 unit=V
